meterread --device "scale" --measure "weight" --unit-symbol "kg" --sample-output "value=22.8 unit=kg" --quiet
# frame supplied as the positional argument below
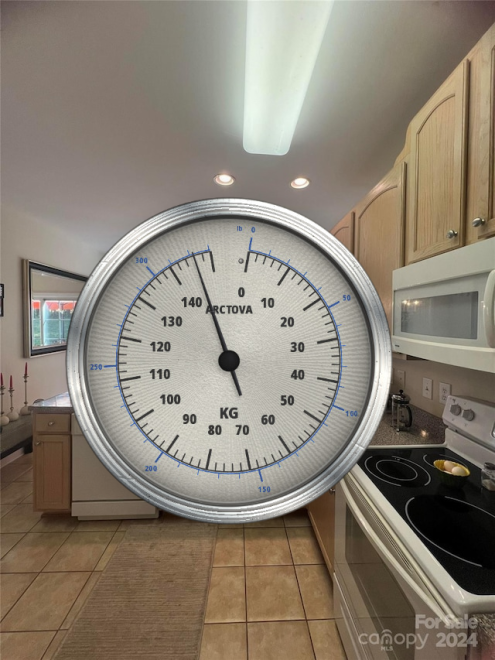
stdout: value=146 unit=kg
